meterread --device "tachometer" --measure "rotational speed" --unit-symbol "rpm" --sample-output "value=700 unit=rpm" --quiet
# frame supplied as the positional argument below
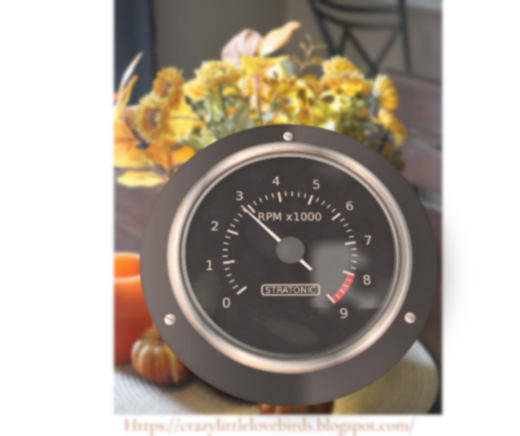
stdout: value=2800 unit=rpm
